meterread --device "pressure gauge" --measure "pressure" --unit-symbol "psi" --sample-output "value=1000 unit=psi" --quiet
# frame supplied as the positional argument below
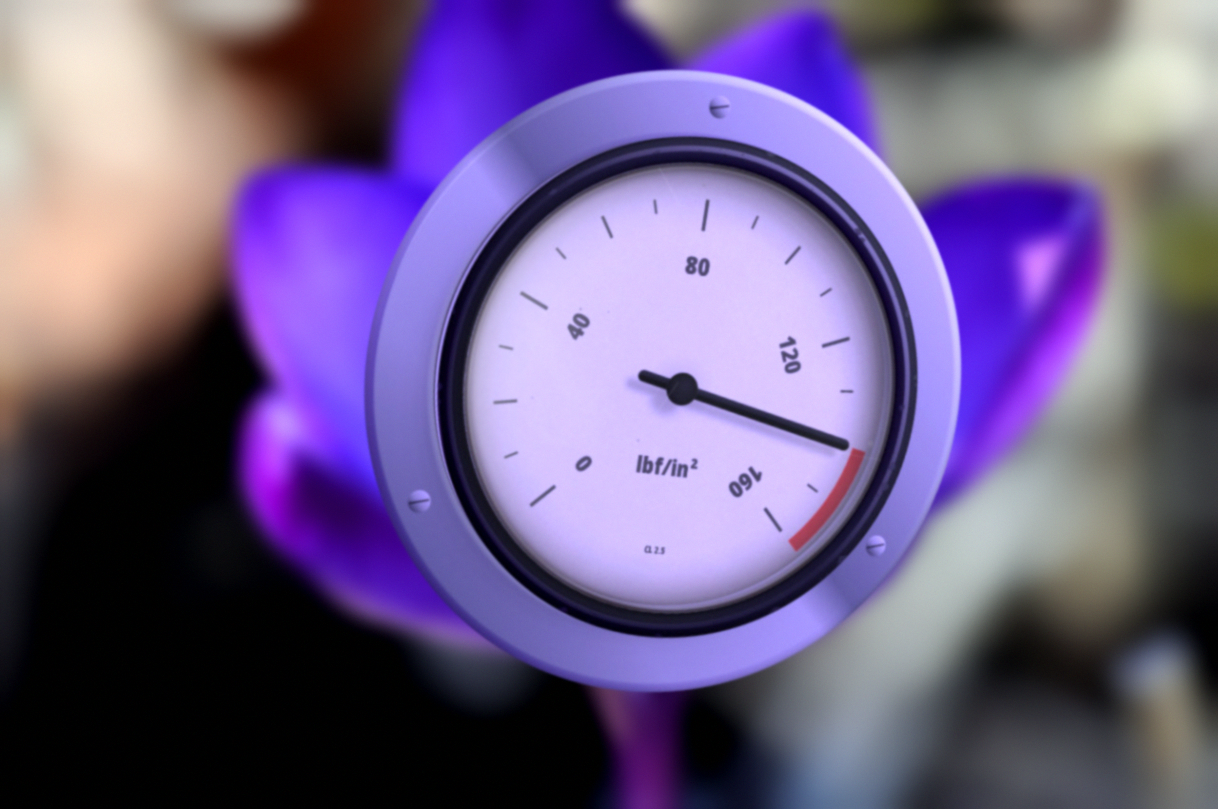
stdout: value=140 unit=psi
